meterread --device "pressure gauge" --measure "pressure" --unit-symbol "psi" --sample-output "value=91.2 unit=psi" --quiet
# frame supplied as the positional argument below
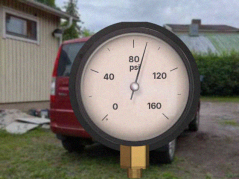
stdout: value=90 unit=psi
